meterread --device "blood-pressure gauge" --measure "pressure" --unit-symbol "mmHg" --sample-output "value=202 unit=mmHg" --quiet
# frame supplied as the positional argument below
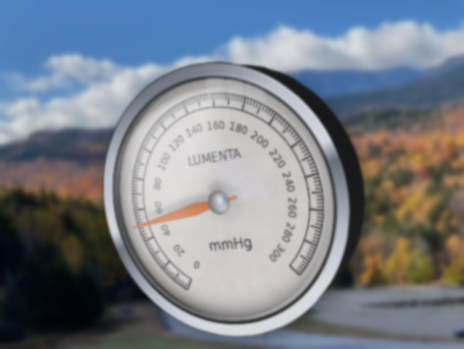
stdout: value=50 unit=mmHg
